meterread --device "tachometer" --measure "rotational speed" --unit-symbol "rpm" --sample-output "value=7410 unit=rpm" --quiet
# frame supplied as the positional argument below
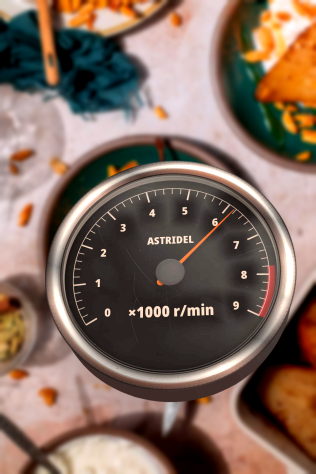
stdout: value=6200 unit=rpm
